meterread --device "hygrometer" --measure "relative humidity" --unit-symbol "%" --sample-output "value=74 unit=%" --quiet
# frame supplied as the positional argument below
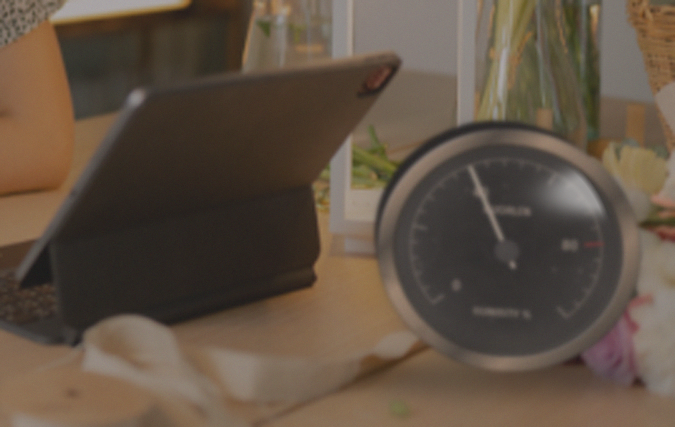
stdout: value=40 unit=%
